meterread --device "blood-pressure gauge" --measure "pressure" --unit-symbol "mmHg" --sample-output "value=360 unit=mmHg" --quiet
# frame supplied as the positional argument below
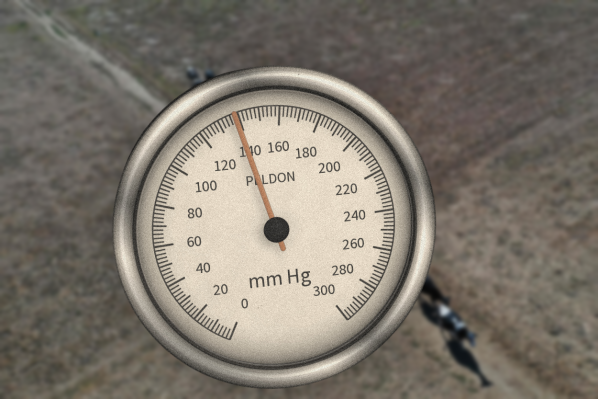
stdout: value=138 unit=mmHg
